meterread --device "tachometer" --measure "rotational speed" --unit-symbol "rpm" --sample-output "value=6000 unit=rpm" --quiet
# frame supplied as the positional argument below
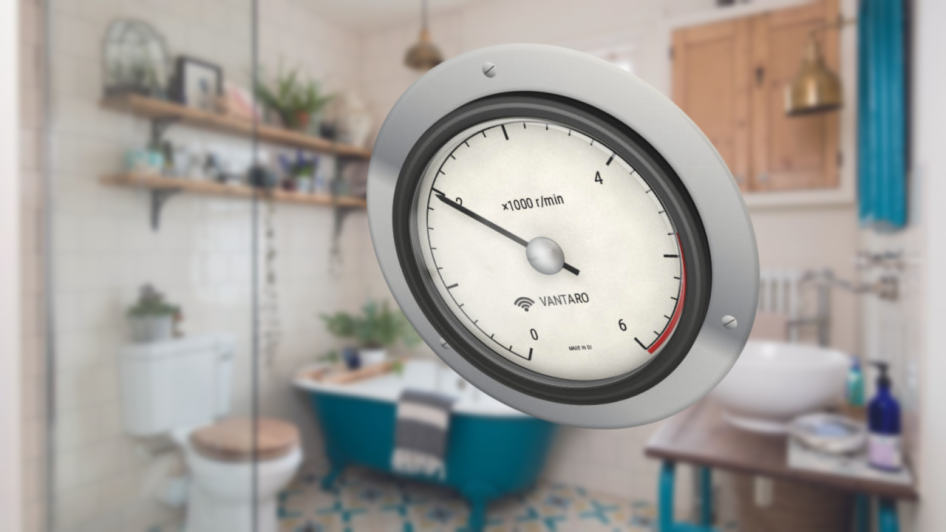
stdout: value=2000 unit=rpm
